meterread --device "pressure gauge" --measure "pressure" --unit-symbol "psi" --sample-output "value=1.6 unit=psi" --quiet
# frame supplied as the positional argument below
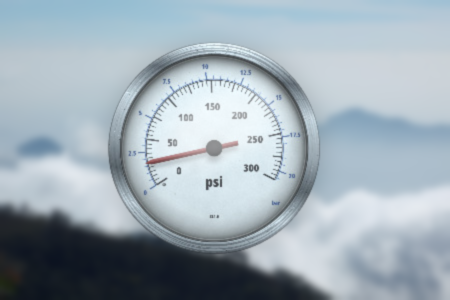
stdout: value=25 unit=psi
